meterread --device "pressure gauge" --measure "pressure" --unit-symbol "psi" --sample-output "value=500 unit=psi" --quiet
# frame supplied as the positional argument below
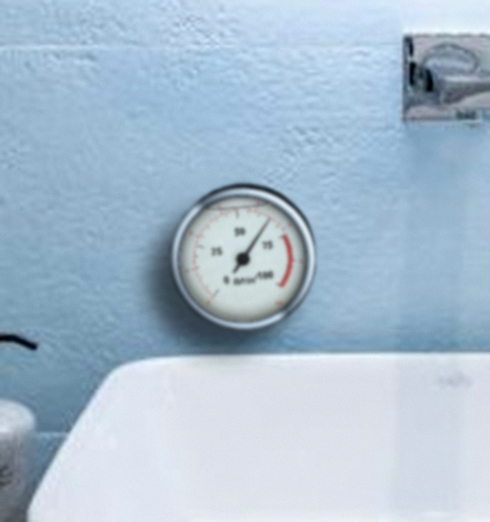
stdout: value=65 unit=psi
